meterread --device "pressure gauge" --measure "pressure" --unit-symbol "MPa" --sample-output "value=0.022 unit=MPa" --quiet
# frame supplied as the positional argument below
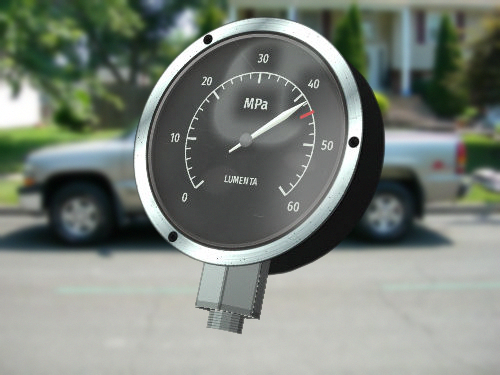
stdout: value=42 unit=MPa
